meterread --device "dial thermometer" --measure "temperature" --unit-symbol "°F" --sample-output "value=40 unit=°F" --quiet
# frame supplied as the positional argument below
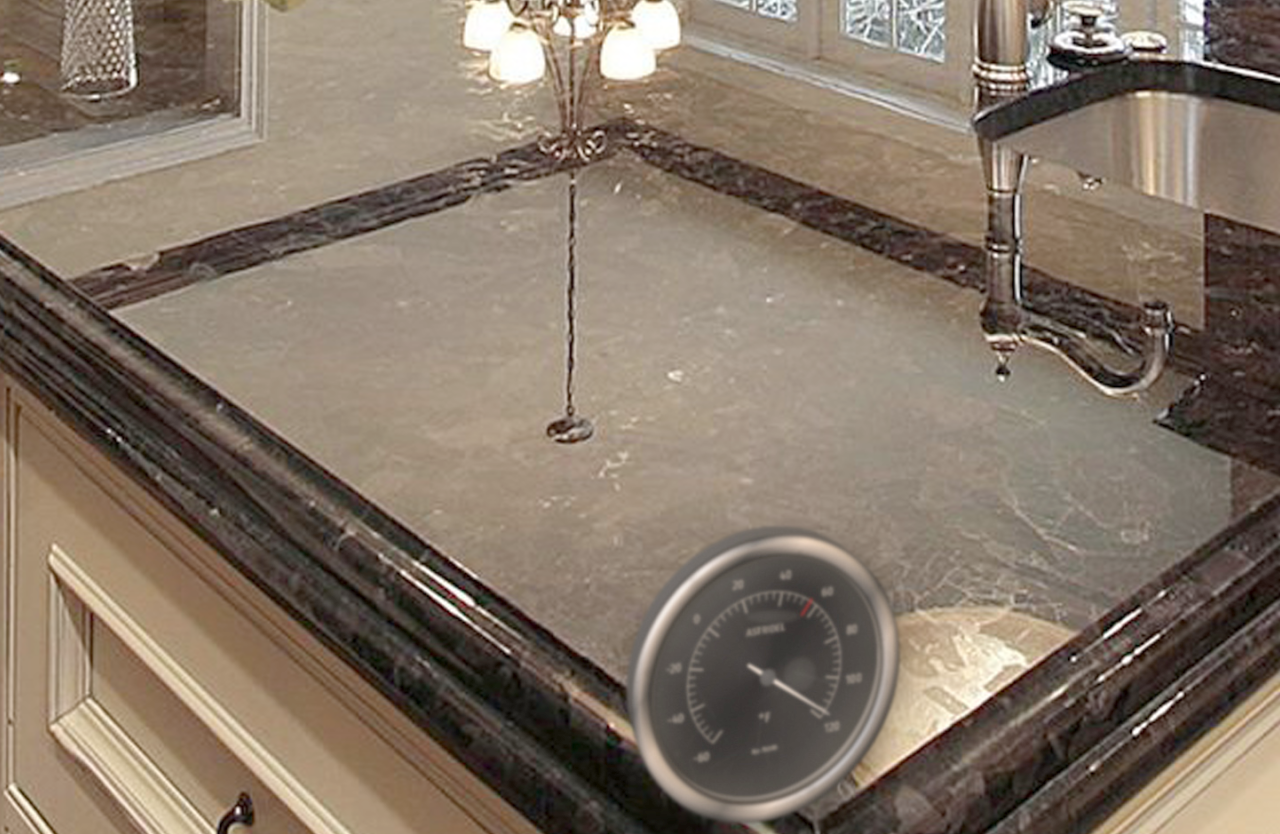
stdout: value=116 unit=°F
